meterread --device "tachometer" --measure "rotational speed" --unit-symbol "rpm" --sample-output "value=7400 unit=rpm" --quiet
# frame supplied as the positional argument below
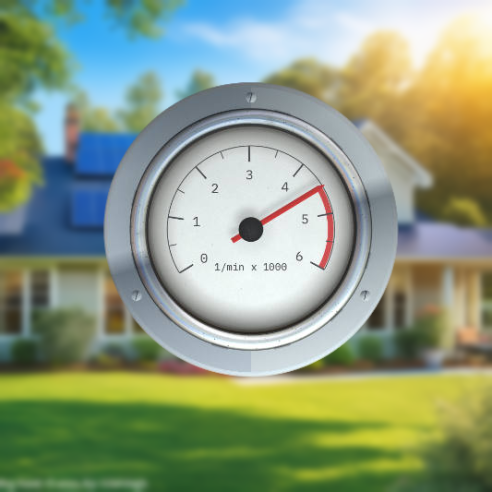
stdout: value=4500 unit=rpm
